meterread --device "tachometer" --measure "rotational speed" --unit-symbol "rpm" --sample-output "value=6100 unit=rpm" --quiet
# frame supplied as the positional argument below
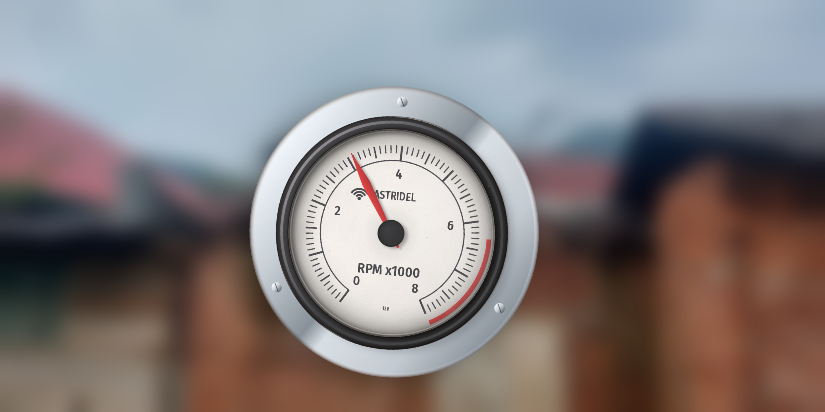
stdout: value=3100 unit=rpm
